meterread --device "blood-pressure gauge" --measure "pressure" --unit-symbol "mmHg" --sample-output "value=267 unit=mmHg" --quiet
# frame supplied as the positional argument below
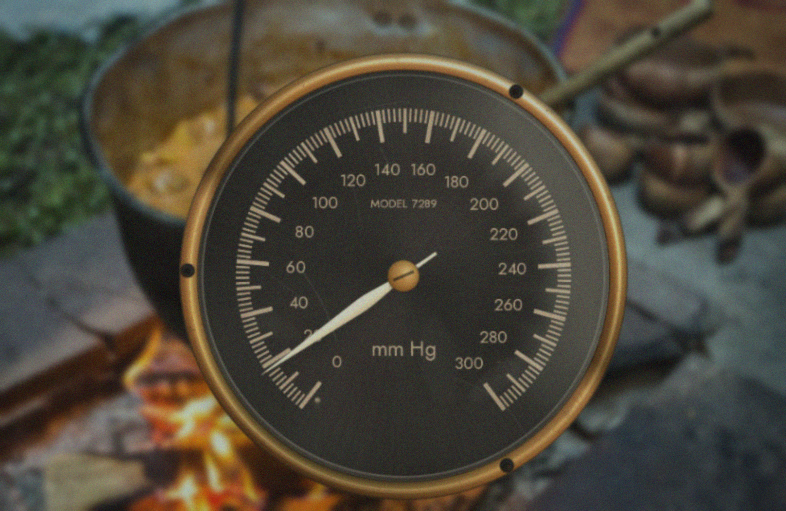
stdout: value=18 unit=mmHg
